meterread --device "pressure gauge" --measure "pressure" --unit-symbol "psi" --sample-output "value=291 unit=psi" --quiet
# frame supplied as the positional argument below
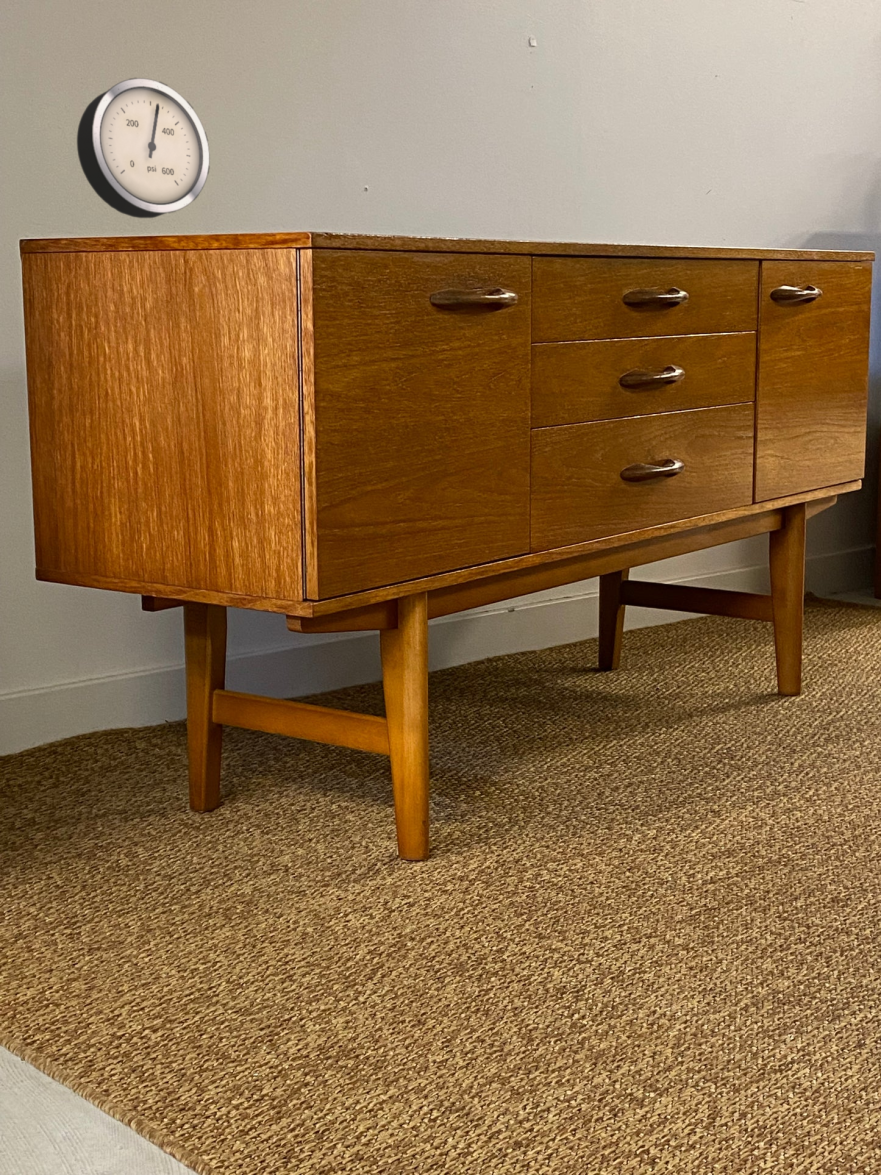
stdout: value=320 unit=psi
